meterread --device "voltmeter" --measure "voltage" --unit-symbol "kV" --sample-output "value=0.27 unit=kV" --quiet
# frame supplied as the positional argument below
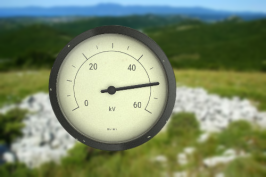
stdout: value=50 unit=kV
